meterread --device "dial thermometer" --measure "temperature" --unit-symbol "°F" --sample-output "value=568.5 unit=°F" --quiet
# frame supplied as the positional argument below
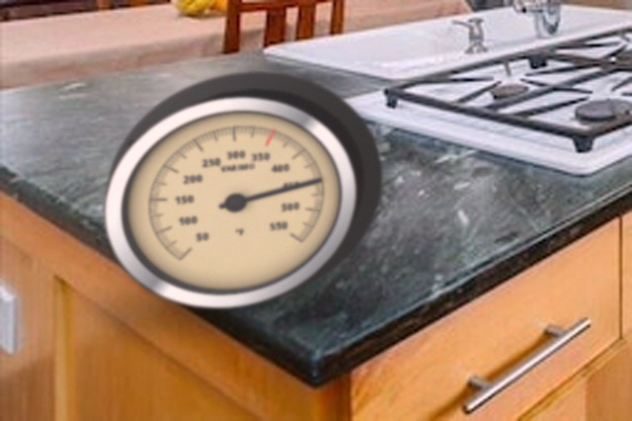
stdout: value=450 unit=°F
